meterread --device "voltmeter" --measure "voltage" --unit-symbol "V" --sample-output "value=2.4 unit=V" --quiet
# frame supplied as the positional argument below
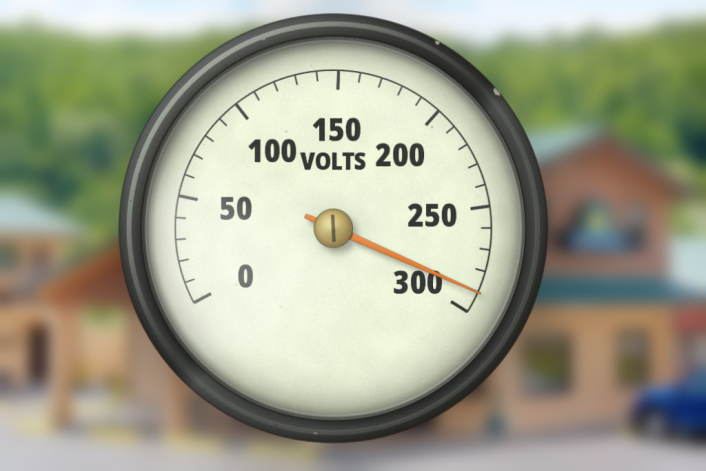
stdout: value=290 unit=V
